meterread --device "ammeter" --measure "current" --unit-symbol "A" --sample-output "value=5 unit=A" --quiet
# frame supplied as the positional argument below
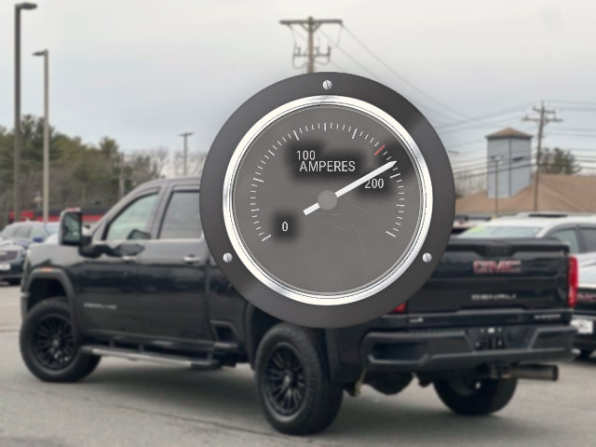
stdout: value=190 unit=A
